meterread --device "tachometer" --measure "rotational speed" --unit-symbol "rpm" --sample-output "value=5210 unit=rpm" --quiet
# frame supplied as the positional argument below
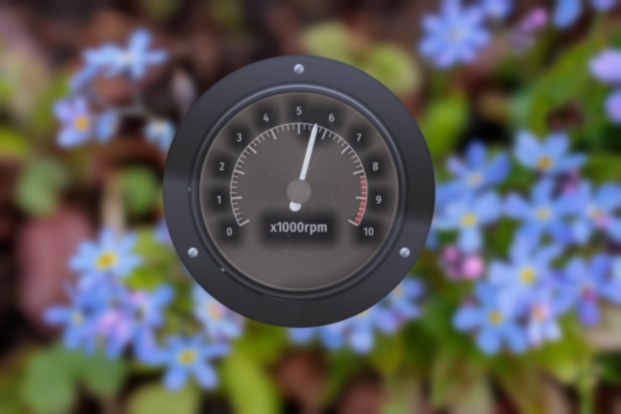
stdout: value=5600 unit=rpm
